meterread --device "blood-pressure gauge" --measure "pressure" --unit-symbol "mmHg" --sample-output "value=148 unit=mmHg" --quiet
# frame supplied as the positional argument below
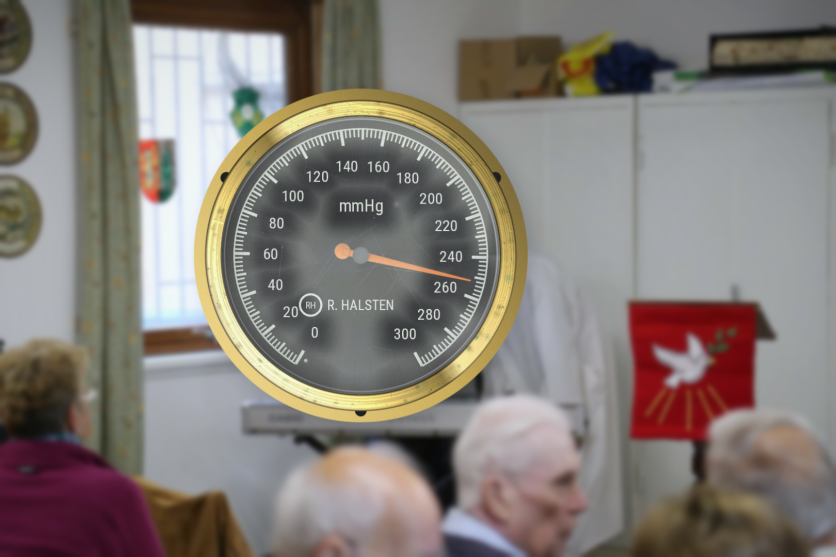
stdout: value=252 unit=mmHg
